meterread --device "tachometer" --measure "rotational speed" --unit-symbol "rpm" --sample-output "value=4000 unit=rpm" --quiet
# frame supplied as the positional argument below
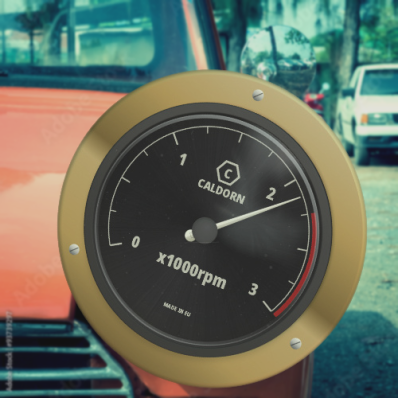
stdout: value=2125 unit=rpm
